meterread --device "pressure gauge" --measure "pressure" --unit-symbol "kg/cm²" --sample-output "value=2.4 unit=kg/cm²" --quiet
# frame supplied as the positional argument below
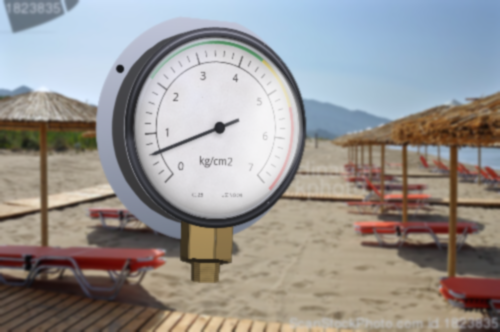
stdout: value=0.6 unit=kg/cm²
